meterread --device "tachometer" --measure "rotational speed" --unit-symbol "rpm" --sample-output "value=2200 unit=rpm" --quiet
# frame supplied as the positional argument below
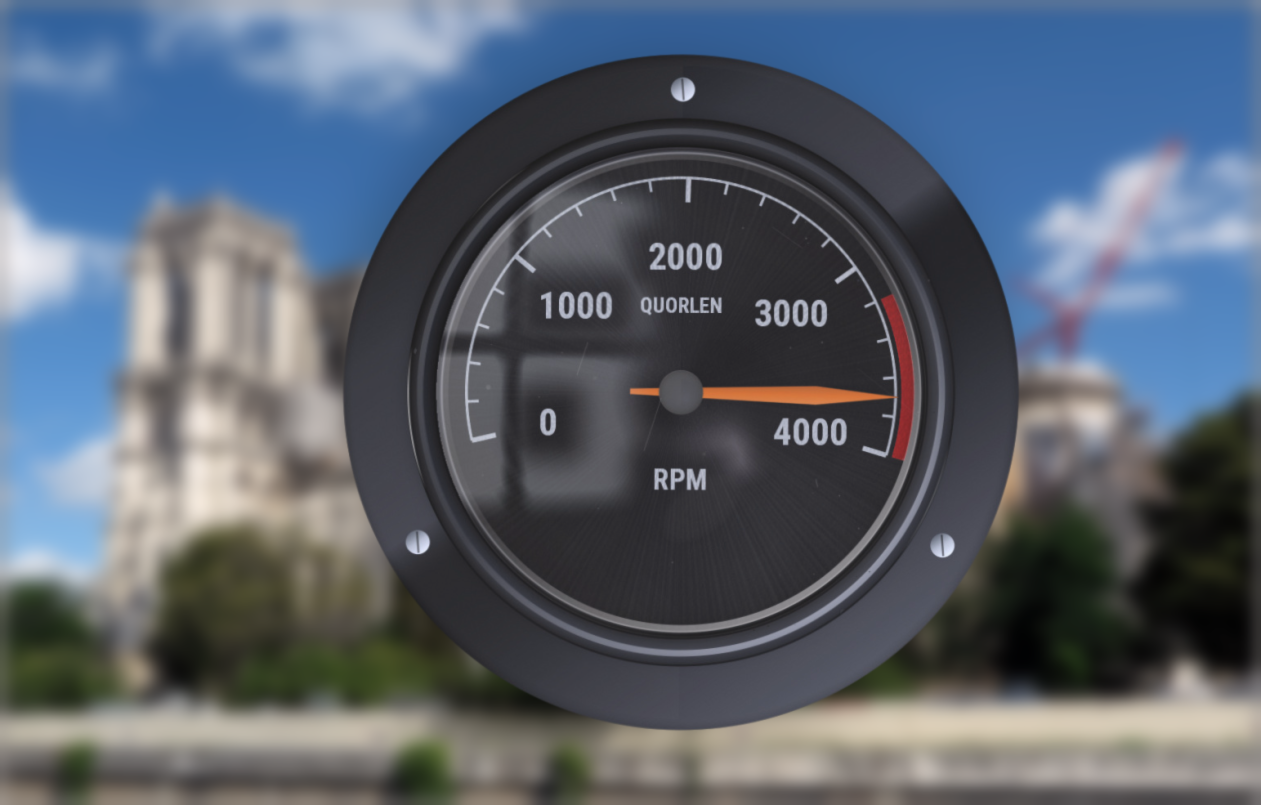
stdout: value=3700 unit=rpm
